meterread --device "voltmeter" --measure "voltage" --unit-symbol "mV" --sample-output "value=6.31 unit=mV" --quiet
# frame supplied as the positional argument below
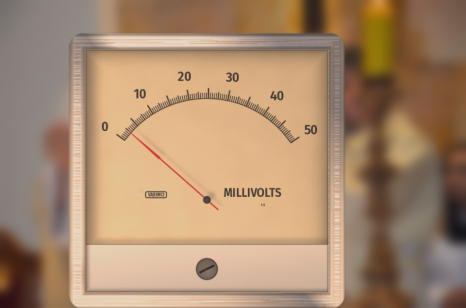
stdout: value=2.5 unit=mV
